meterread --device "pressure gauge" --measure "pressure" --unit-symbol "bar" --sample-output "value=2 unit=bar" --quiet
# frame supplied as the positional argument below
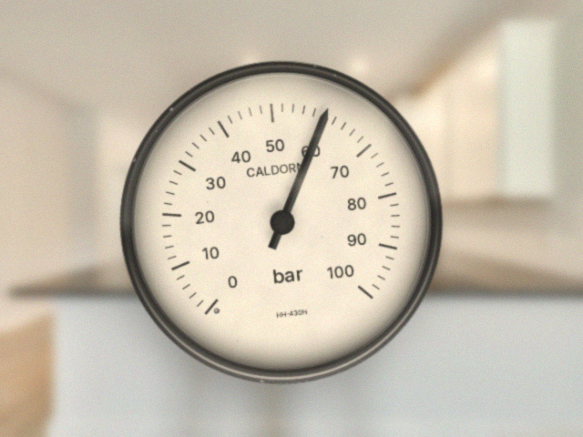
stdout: value=60 unit=bar
